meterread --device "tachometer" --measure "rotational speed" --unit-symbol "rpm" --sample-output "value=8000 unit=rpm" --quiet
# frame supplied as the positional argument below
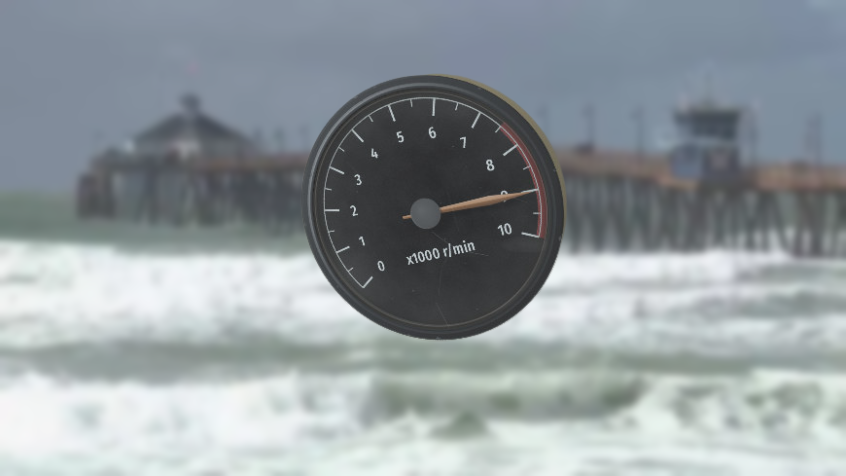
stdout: value=9000 unit=rpm
